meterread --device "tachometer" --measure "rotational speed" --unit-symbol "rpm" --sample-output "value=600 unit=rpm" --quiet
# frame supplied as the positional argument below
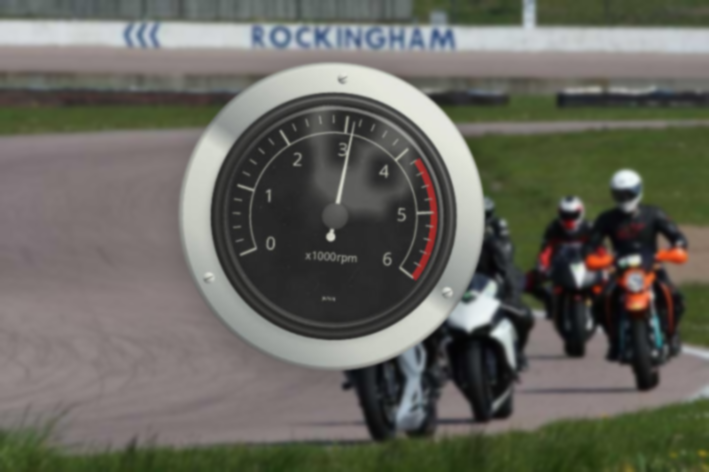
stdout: value=3100 unit=rpm
